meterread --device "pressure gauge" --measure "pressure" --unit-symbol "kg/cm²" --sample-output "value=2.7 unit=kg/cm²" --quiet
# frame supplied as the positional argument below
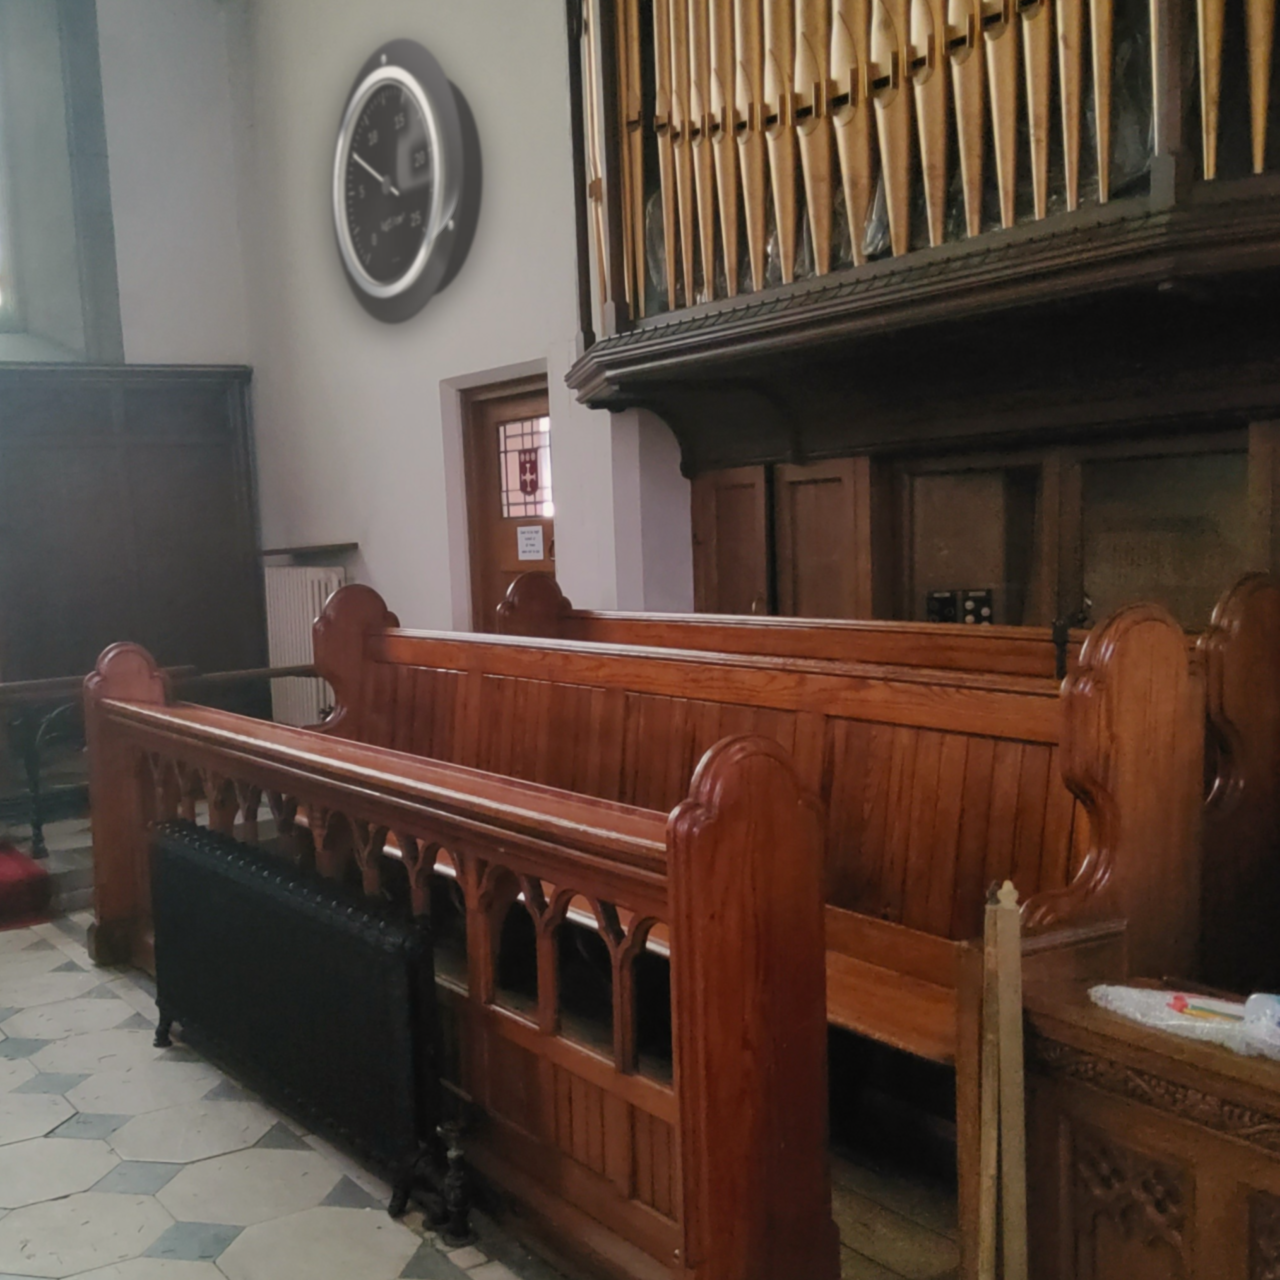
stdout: value=7.5 unit=kg/cm²
